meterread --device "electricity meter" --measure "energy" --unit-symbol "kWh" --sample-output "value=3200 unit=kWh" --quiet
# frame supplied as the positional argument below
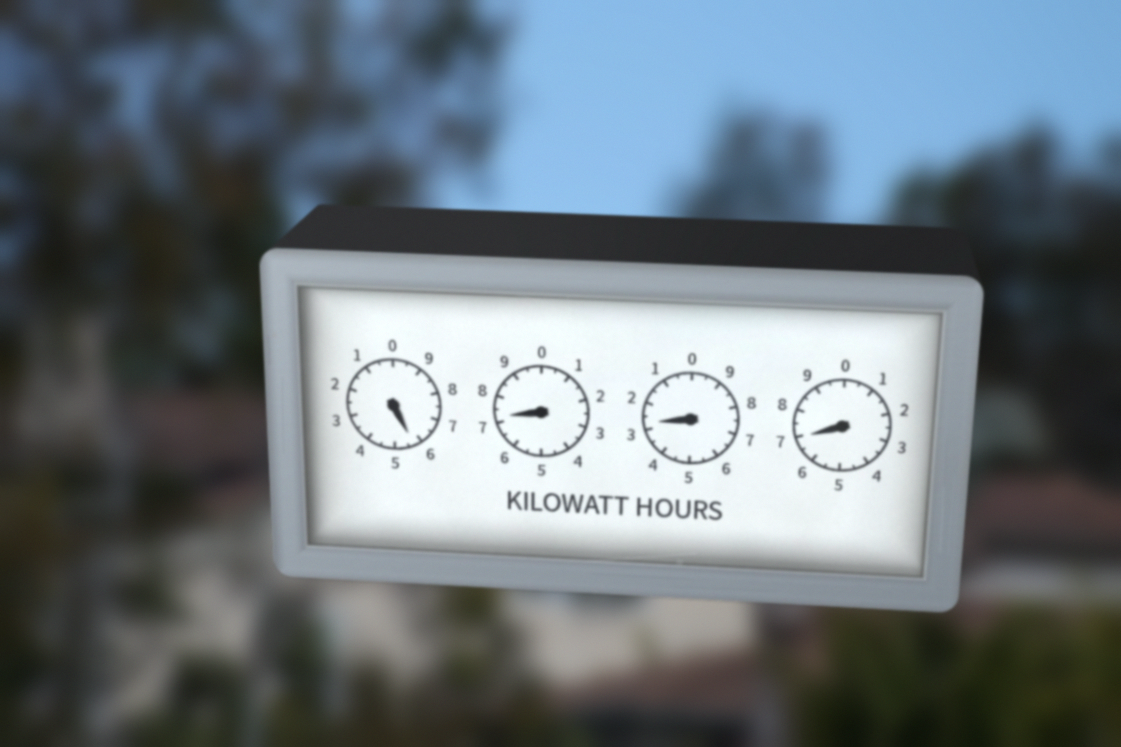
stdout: value=5727 unit=kWh
